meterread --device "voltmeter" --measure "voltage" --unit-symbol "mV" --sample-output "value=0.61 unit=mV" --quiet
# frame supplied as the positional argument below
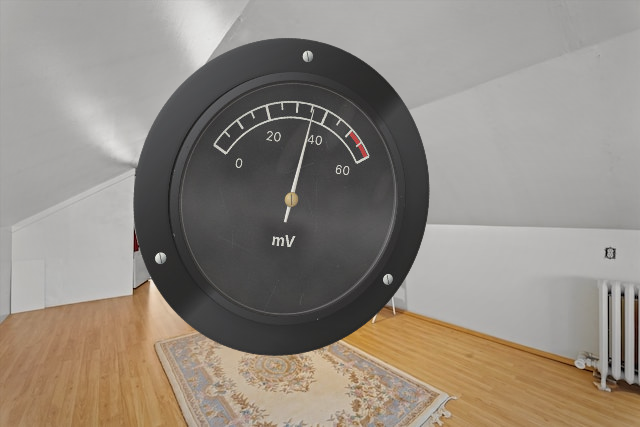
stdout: value=35 unit=mV
